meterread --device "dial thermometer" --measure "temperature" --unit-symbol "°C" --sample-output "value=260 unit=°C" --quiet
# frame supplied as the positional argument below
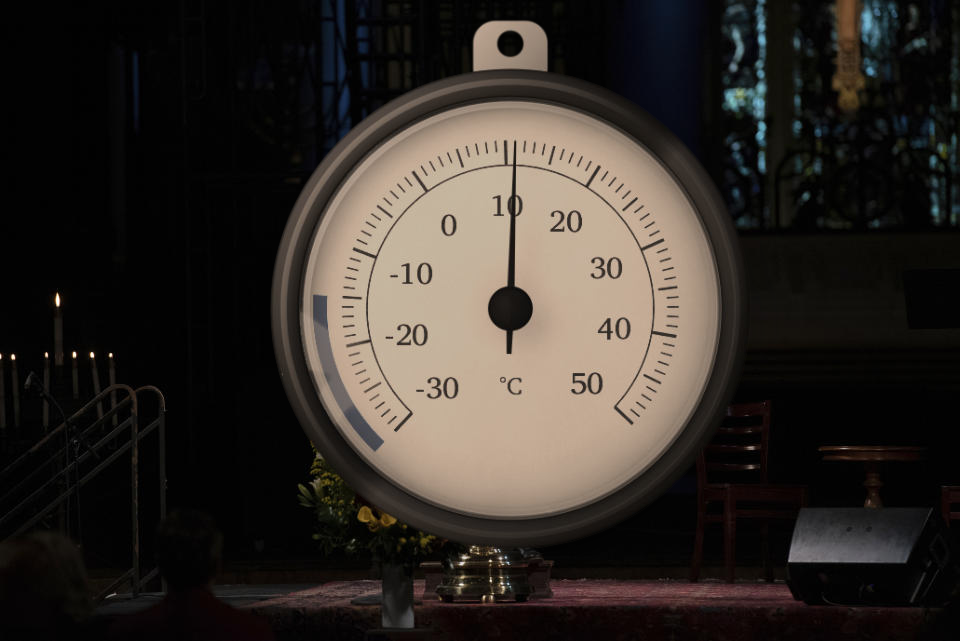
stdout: value=11 unit=°C
